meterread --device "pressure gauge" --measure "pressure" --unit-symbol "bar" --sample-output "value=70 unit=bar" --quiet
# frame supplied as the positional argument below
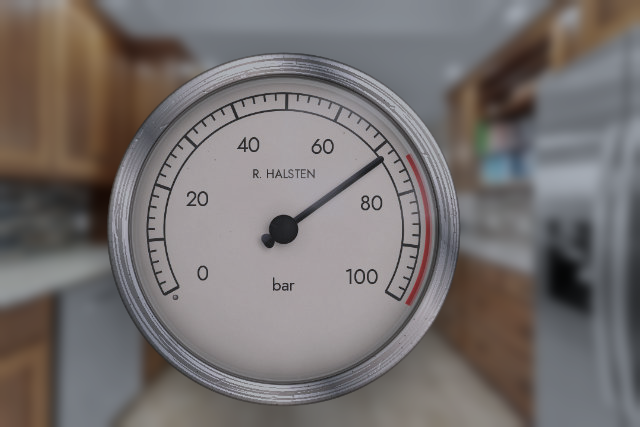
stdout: value=72 unit=bar
